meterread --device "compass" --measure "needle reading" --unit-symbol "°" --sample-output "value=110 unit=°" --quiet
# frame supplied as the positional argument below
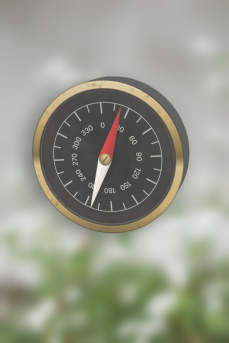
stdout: value=22.5 unit=°
